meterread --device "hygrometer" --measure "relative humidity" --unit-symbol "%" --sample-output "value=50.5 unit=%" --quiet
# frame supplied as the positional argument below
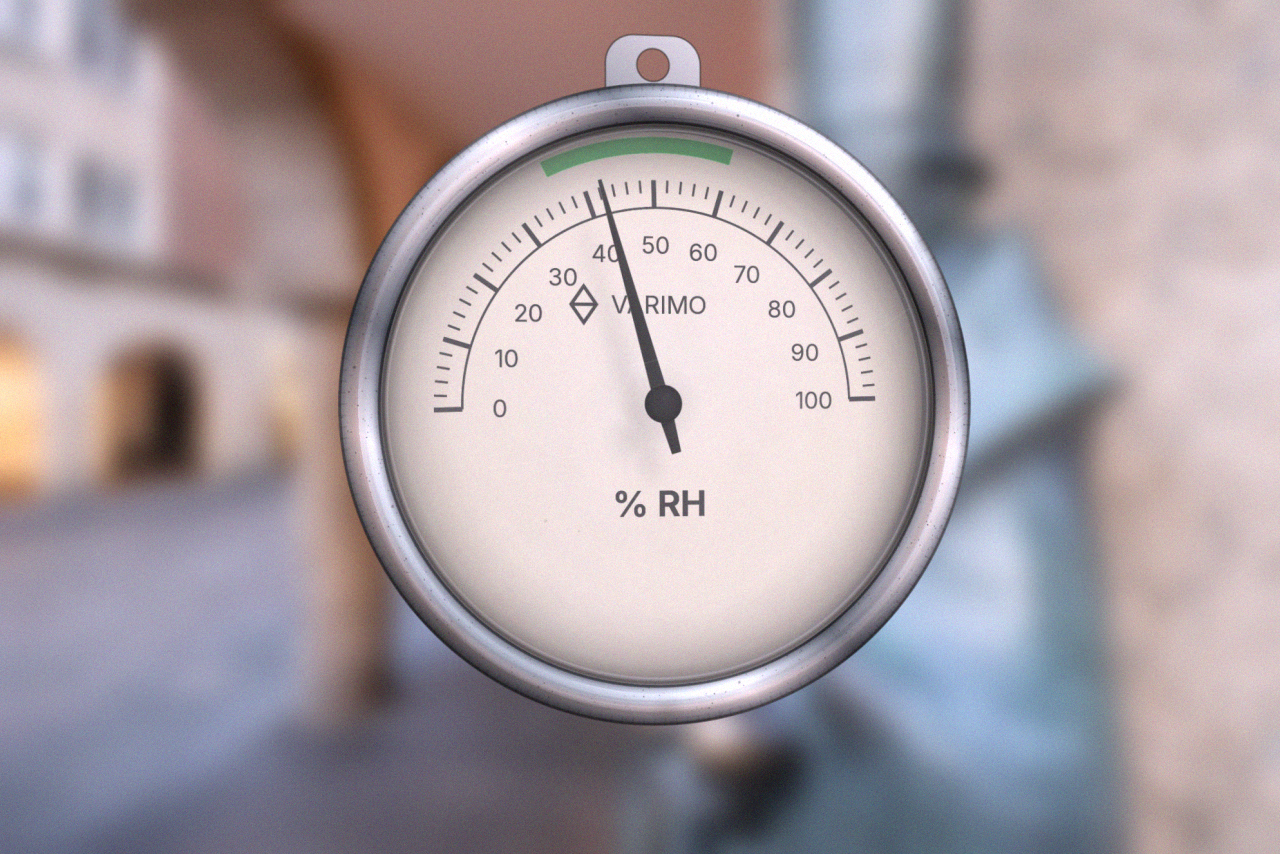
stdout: value=42 unit=%
